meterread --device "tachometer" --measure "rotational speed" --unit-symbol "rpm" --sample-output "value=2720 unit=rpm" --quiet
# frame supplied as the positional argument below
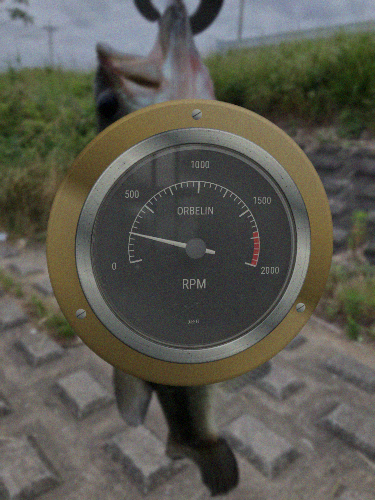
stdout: value=250 unit=rpm
